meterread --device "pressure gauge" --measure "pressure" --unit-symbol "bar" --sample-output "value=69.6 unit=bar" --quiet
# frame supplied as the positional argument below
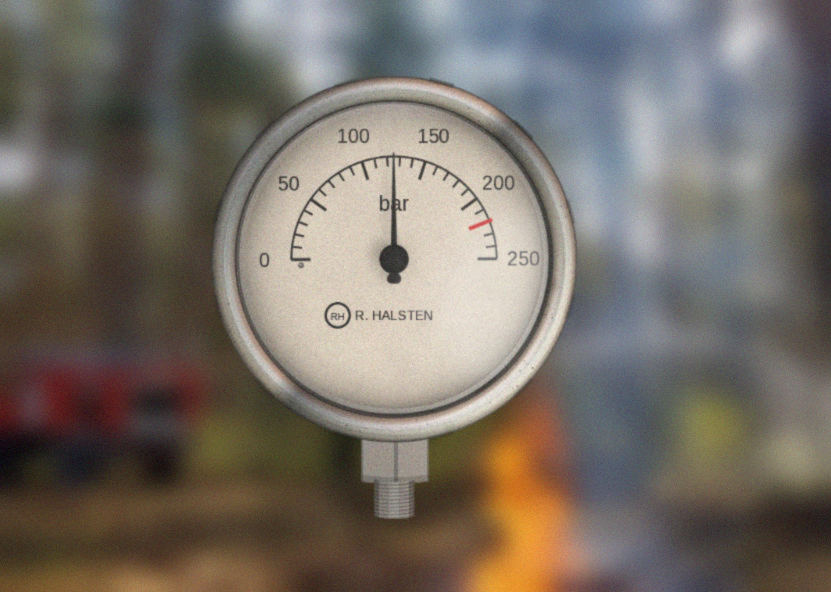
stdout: value=125 unit=bar
